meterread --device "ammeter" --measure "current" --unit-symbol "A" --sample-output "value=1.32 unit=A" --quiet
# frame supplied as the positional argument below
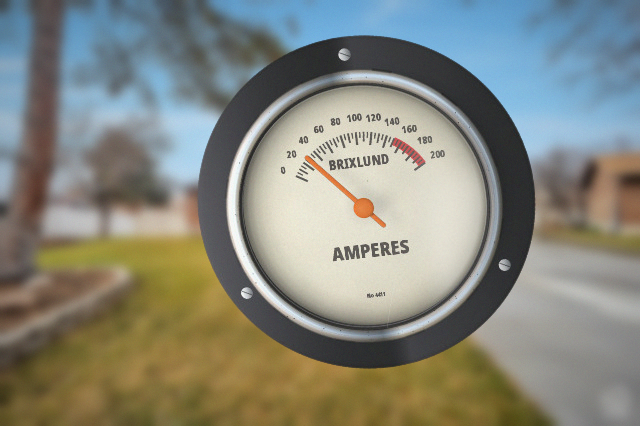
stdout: value=30 unit=A
